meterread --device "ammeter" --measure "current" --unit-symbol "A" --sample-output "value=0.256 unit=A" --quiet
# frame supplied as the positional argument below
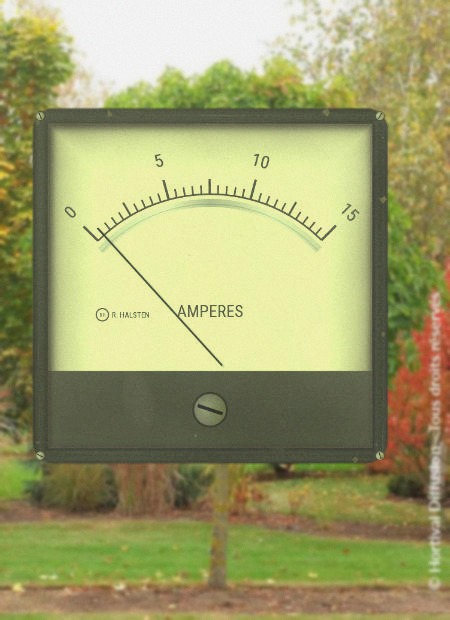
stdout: value=0.5 unit=A
